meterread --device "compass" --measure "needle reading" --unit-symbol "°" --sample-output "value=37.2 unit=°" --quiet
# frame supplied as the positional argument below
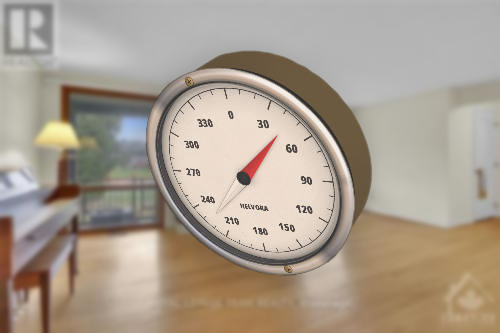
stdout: value=45 unit=°
